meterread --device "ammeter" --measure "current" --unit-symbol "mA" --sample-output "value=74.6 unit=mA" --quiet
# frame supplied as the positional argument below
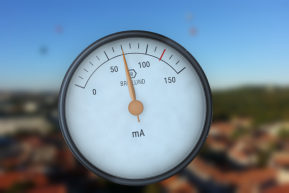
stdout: value=70 unit=mA
